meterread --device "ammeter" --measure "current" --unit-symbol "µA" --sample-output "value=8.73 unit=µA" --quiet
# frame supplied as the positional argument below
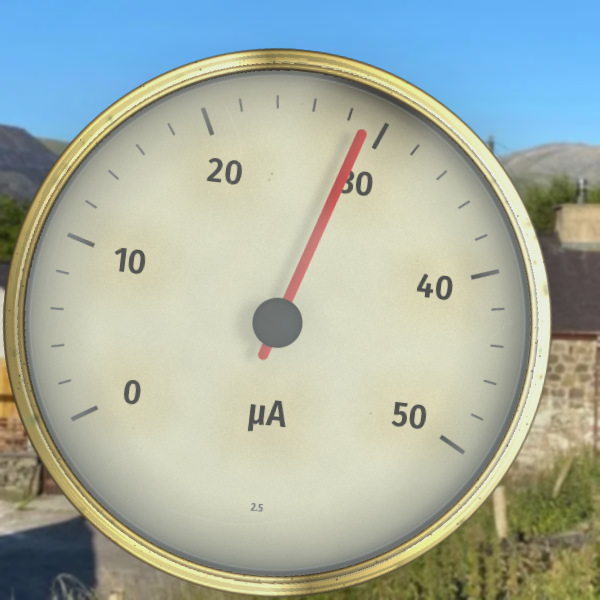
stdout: value=29 unit=µA
